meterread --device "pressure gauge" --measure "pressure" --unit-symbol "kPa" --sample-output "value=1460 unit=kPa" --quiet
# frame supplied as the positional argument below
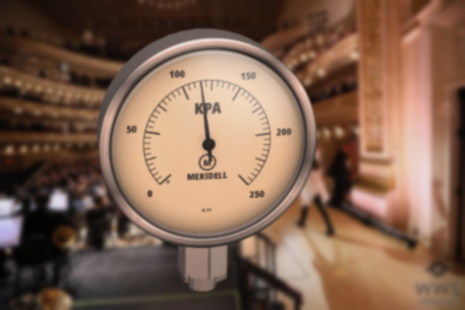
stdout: value=115 unit=kPa
